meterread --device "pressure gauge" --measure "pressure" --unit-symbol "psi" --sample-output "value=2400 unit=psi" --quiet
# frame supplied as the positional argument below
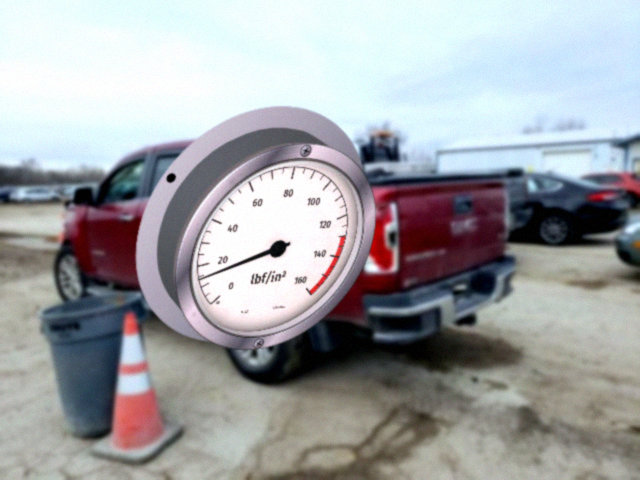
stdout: value=15 unit=psi
